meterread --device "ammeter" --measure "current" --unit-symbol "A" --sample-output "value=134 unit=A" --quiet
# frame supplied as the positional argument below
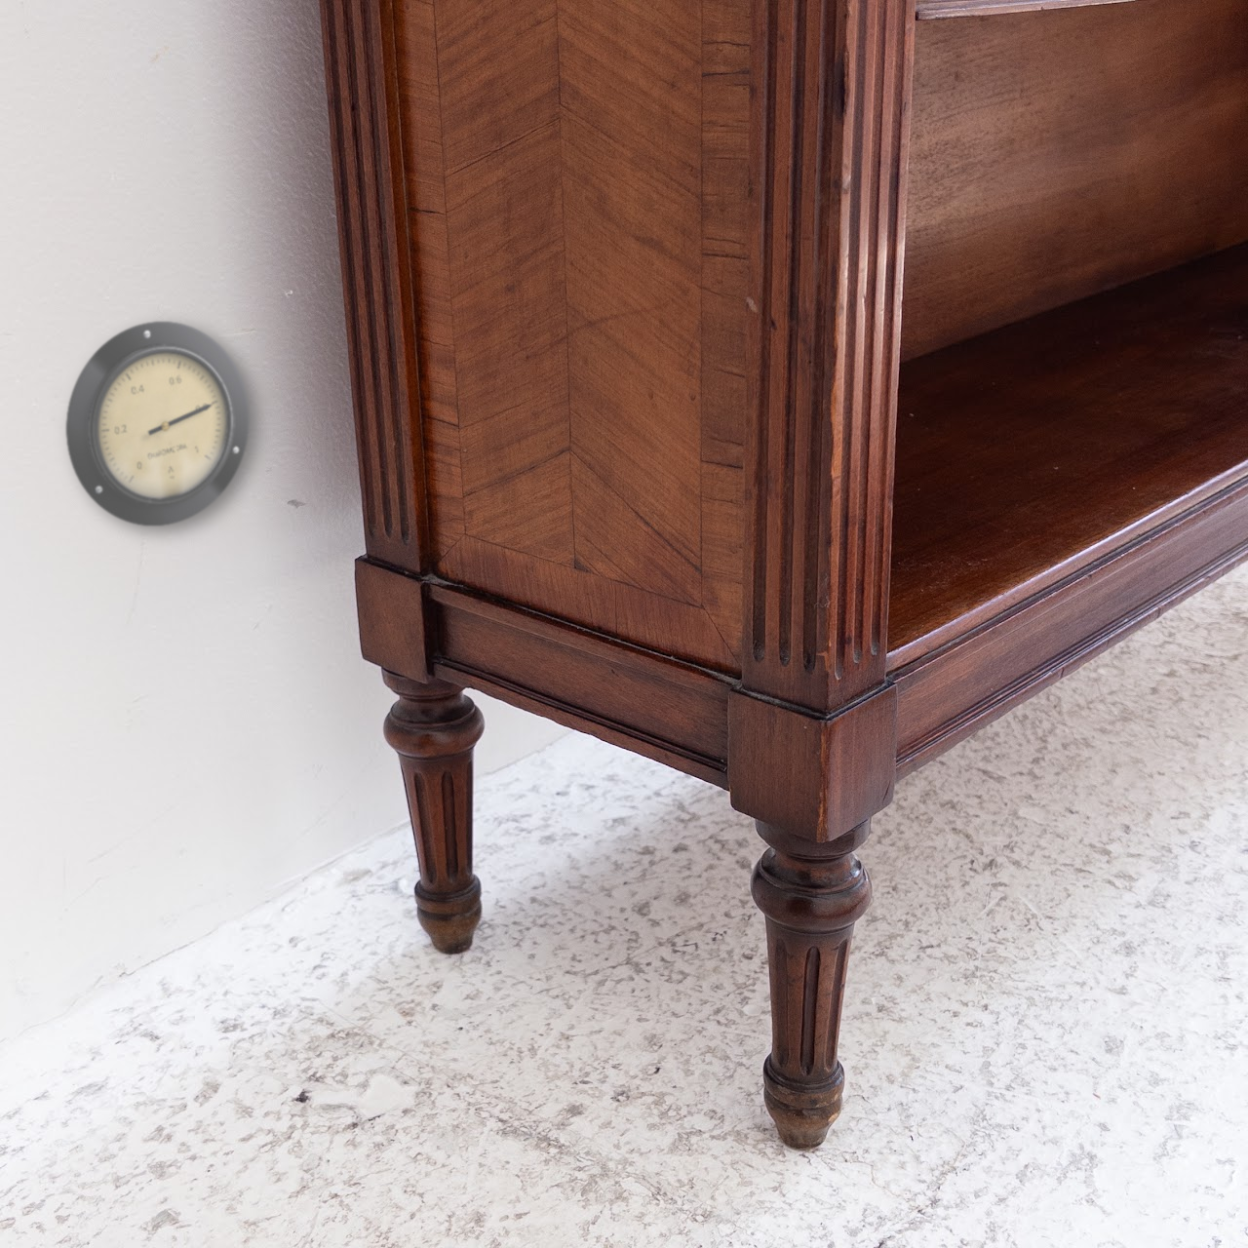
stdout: value=0.8 unit=A
